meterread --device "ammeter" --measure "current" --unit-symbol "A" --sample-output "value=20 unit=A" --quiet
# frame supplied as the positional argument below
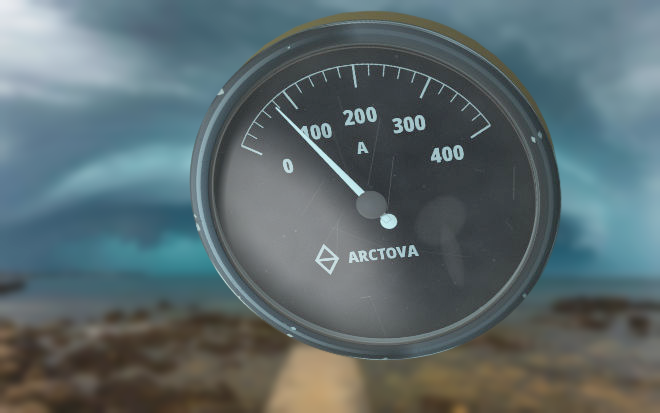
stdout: value=80 unit=A
